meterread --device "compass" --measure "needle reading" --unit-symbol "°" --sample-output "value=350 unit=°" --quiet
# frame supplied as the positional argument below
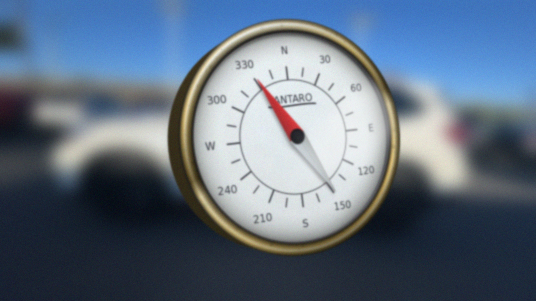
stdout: value=330 unit=°
